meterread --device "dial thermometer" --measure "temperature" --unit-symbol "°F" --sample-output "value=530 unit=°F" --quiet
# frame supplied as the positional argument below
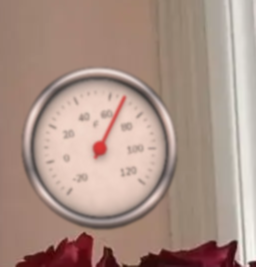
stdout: value=68 unit=°F
